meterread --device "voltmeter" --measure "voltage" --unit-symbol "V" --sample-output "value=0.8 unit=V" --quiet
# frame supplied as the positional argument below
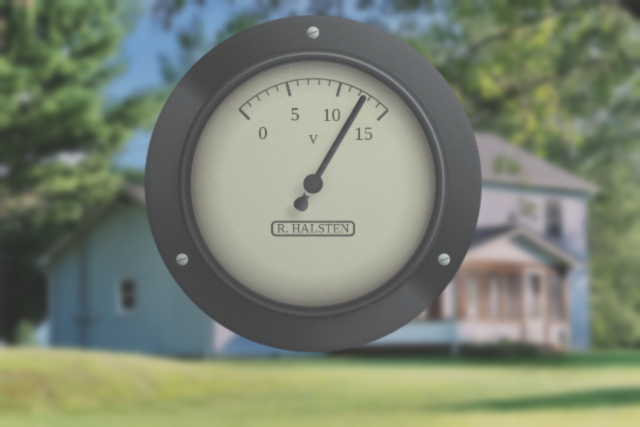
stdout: value=12.5 unit=V
